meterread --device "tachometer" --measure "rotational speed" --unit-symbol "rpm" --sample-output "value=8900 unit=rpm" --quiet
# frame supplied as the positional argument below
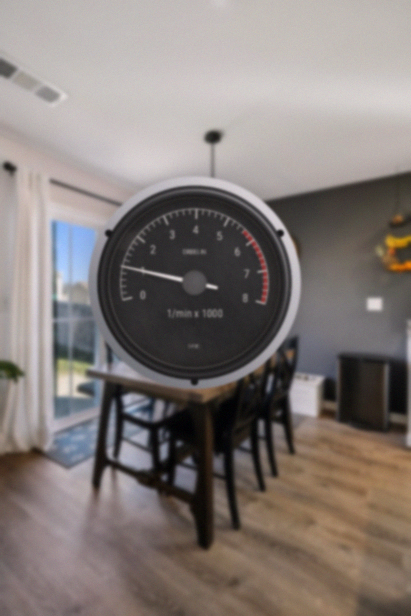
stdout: value=1000 unit=rpm
